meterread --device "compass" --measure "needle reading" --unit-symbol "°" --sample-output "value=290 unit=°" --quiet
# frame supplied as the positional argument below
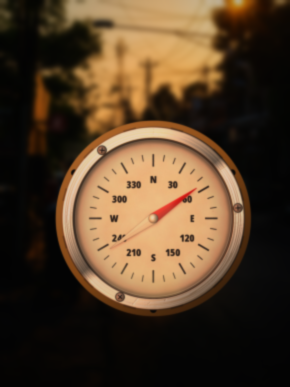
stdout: value=55 unit=°
